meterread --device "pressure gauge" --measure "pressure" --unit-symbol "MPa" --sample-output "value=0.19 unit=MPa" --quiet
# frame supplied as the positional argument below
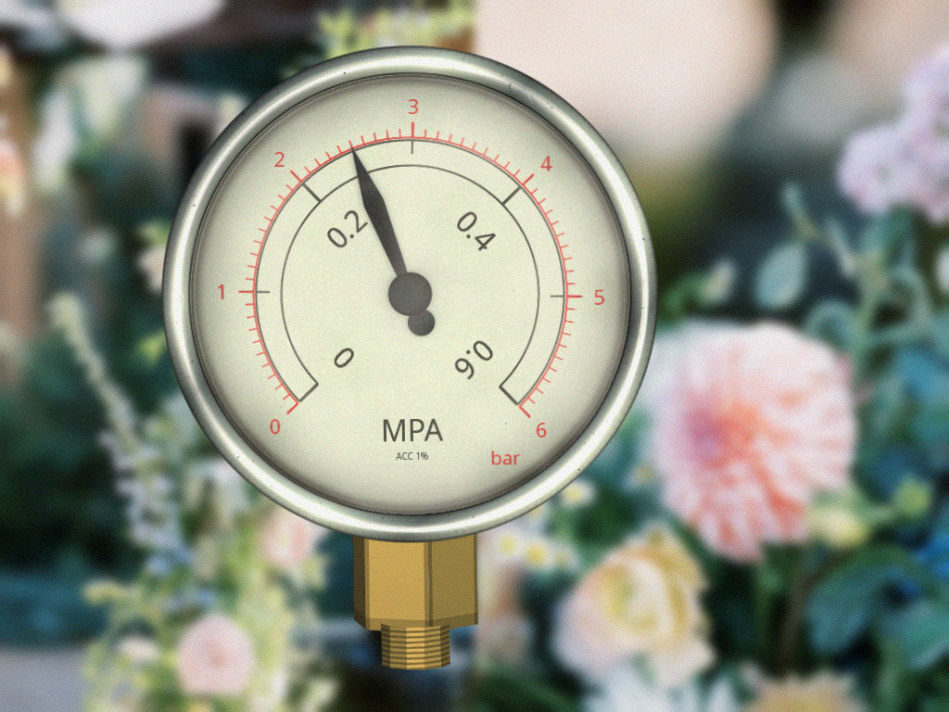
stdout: value=0.25 unit=MPa
